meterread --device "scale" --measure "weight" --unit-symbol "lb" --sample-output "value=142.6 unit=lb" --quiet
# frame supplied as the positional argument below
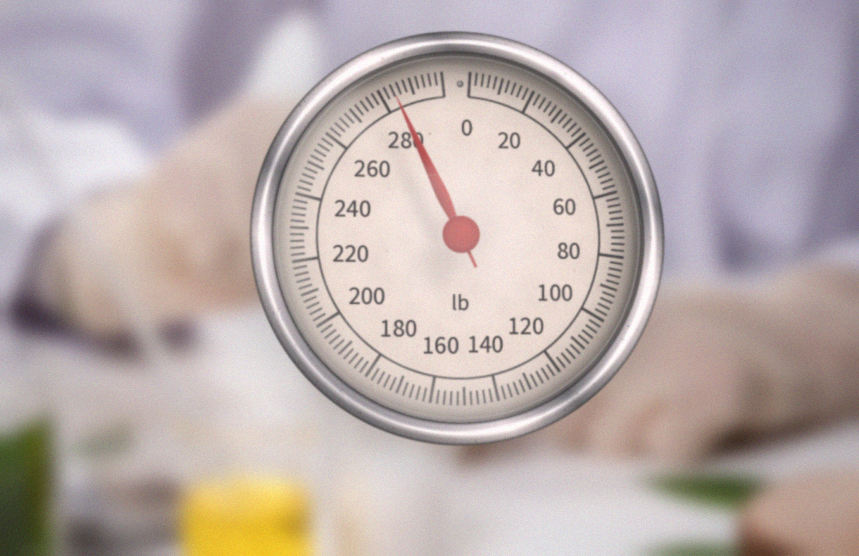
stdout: value=284 unit=lb
